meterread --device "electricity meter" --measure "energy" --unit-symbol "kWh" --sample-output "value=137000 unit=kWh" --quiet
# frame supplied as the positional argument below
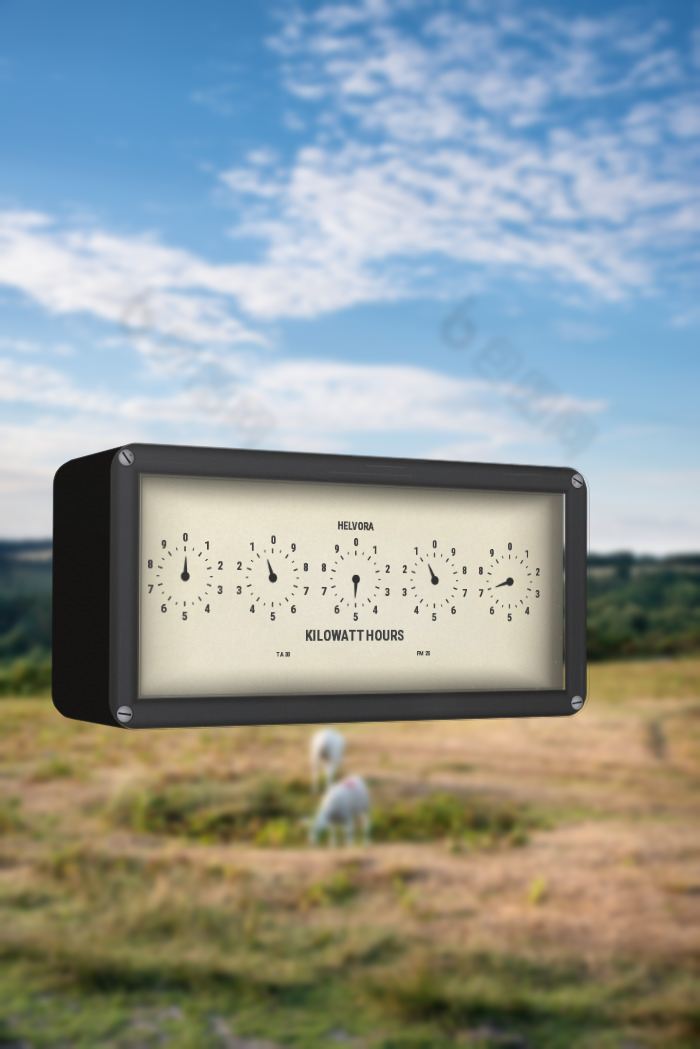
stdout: value=507 unit=kWh
